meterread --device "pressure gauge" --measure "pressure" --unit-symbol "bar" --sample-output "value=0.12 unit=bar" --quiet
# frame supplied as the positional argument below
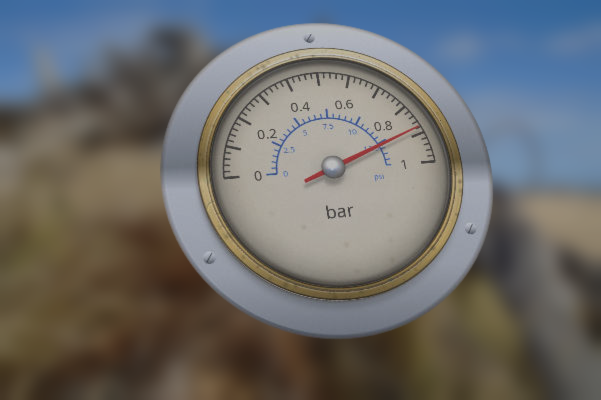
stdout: value=0.88 unit=bar
